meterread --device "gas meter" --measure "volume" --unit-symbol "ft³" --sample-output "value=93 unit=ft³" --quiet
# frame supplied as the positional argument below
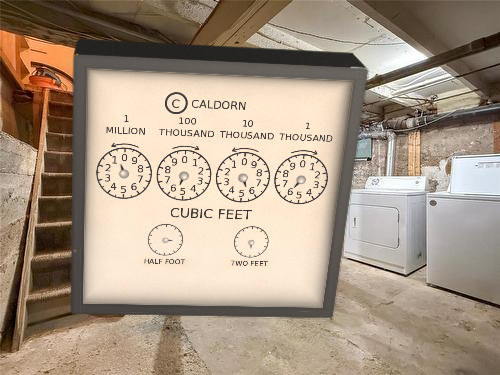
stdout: value=55600 unit=ft³
